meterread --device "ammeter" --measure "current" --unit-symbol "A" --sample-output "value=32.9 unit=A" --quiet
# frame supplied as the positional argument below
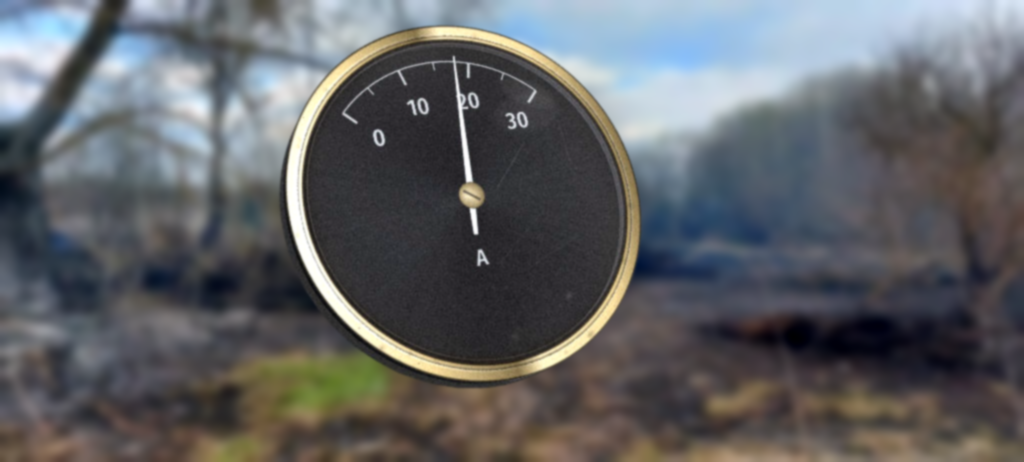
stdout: value=17.5 unit=A
